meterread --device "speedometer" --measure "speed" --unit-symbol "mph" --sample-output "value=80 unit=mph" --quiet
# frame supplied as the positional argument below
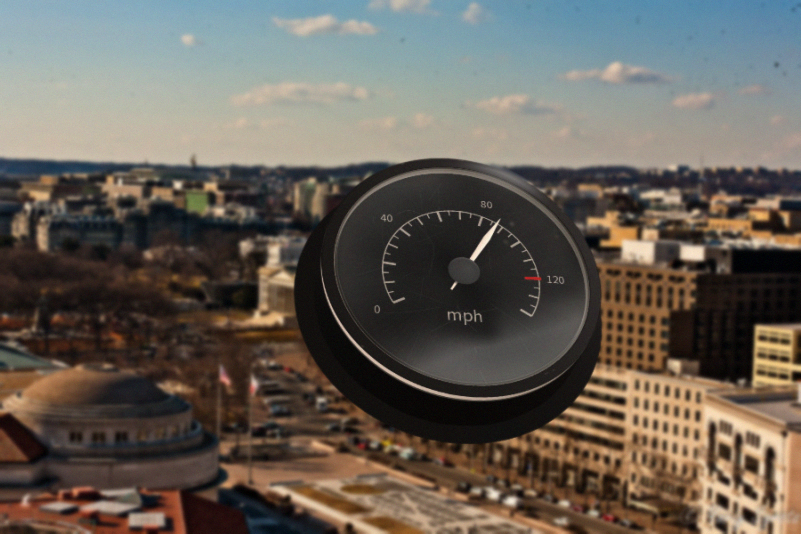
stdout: value=87.5 unit=mph
